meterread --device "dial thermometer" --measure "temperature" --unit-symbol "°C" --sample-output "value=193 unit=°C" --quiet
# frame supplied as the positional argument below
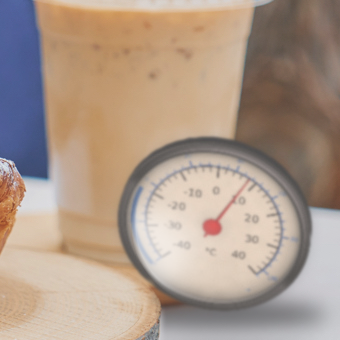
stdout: value=8 unit=°C
